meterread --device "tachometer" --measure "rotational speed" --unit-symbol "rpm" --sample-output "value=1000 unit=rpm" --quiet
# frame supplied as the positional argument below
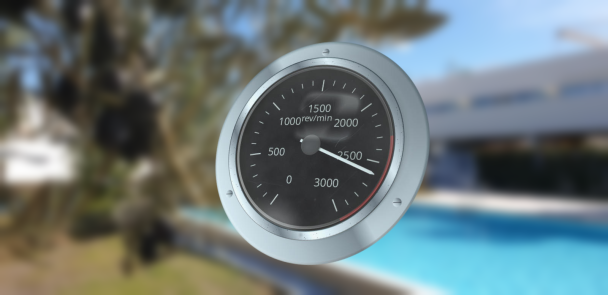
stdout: value=2600 unit=rpm
